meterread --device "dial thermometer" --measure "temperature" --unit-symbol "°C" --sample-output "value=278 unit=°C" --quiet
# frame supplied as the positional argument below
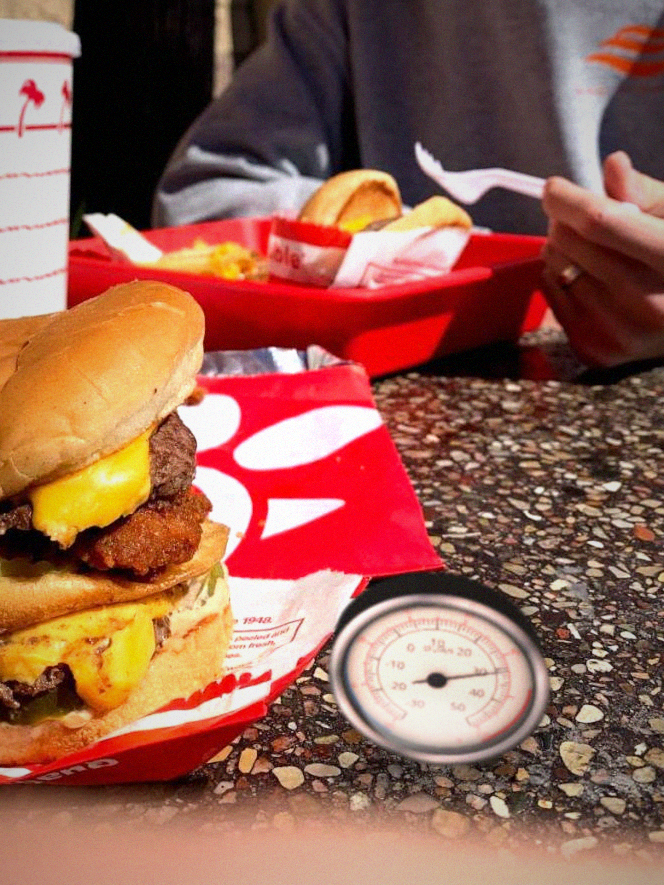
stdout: value=30 unit=°C
